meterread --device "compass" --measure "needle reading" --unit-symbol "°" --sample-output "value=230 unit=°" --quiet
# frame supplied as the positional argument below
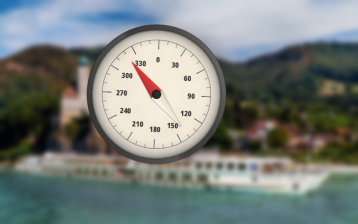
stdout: value=320 unit=°
